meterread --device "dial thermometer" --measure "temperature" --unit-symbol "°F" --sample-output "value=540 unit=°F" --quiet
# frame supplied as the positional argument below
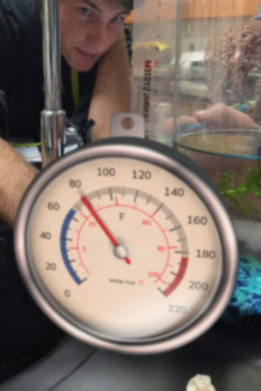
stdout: value=80 unit=°F
